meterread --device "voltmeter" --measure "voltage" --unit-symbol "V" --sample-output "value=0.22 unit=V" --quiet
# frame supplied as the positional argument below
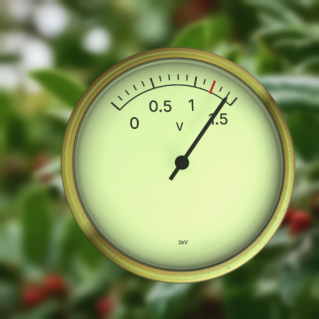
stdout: value=1.4 unit=V
